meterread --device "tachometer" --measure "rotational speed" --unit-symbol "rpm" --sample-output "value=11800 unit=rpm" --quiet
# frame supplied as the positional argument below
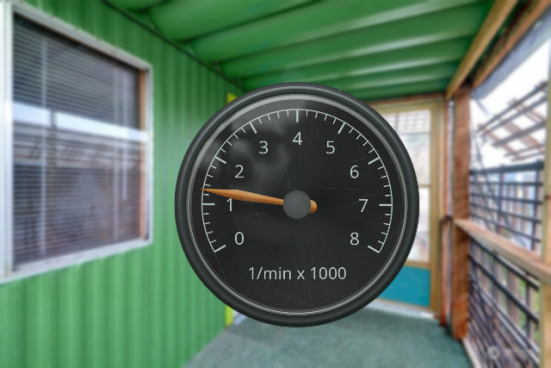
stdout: value=1300 unit=rpm
